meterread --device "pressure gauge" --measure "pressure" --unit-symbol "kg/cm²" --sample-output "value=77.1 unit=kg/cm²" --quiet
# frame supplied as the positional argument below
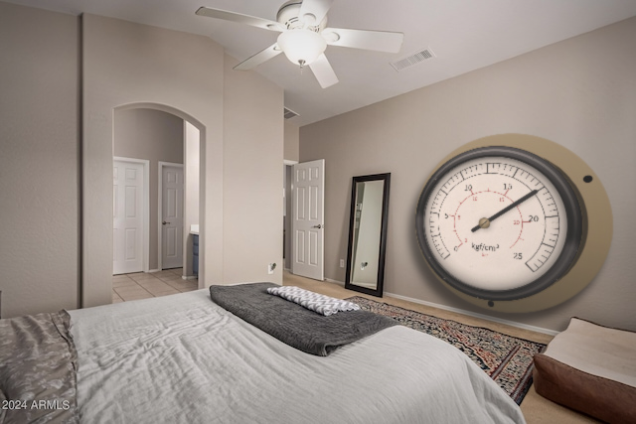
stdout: value=17.5 unit=kg/cm²
